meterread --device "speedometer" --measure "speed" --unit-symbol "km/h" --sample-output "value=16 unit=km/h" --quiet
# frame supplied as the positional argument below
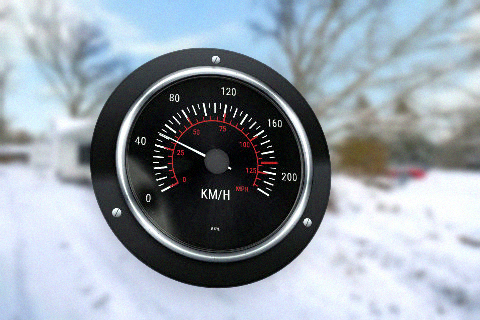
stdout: value=50 unit=km/h
